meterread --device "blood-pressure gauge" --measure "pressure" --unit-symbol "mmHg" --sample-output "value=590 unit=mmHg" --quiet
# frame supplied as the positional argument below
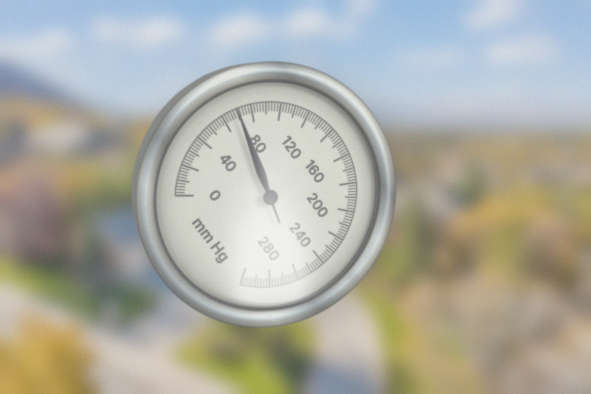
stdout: value=70 unit=mmHg
